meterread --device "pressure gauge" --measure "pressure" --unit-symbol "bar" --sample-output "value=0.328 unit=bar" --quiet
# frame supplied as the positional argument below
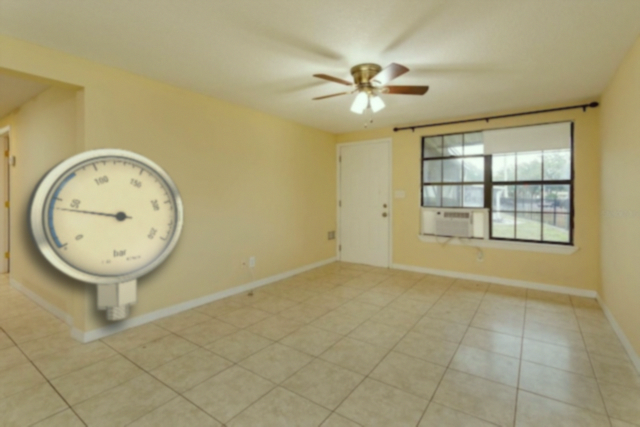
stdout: value=40 unit=bar
